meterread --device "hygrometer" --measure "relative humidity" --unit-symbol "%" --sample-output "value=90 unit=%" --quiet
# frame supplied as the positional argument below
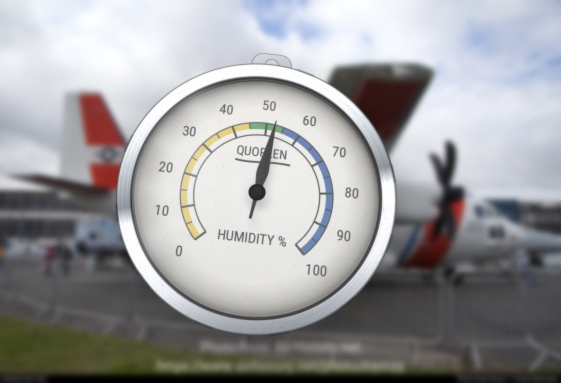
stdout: value=52.5 unit=%
